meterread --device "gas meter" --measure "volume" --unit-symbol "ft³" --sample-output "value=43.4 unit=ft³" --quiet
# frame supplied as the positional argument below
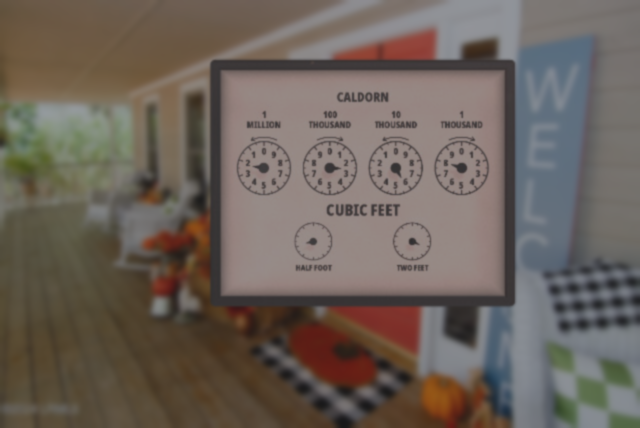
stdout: value=225800 unit=ft³
